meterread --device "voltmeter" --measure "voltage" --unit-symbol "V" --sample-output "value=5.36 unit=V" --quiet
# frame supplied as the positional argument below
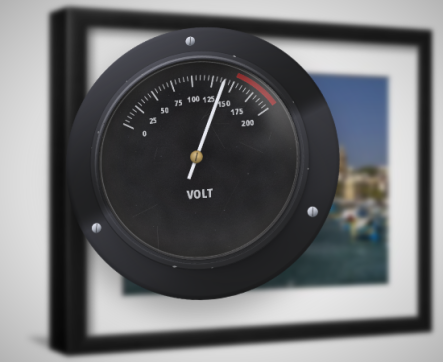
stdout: value=140 unit=V
